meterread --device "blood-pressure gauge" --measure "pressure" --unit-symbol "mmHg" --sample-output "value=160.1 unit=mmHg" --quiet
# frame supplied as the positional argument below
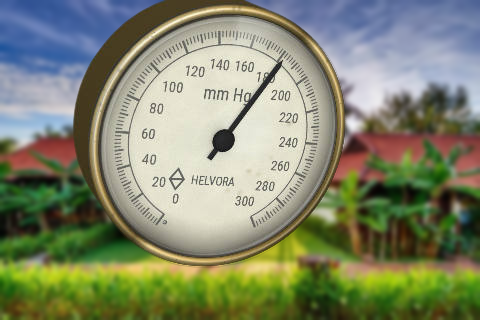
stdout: value=180 unit=mmHg
